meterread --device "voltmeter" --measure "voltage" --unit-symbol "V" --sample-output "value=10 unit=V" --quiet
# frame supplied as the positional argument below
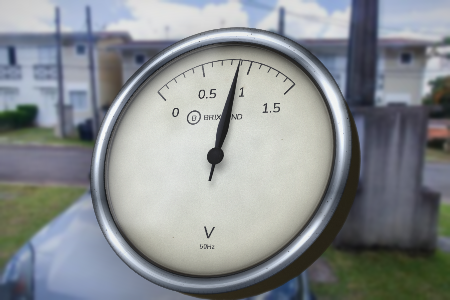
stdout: value=0.9 unit=V
